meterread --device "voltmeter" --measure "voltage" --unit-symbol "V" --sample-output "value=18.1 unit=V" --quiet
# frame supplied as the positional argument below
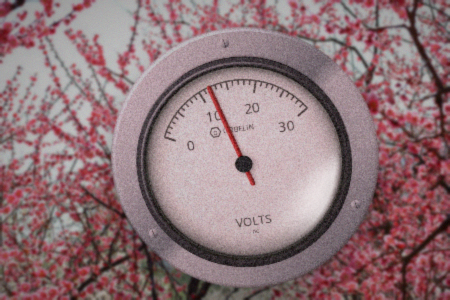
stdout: value=12 unit=V
